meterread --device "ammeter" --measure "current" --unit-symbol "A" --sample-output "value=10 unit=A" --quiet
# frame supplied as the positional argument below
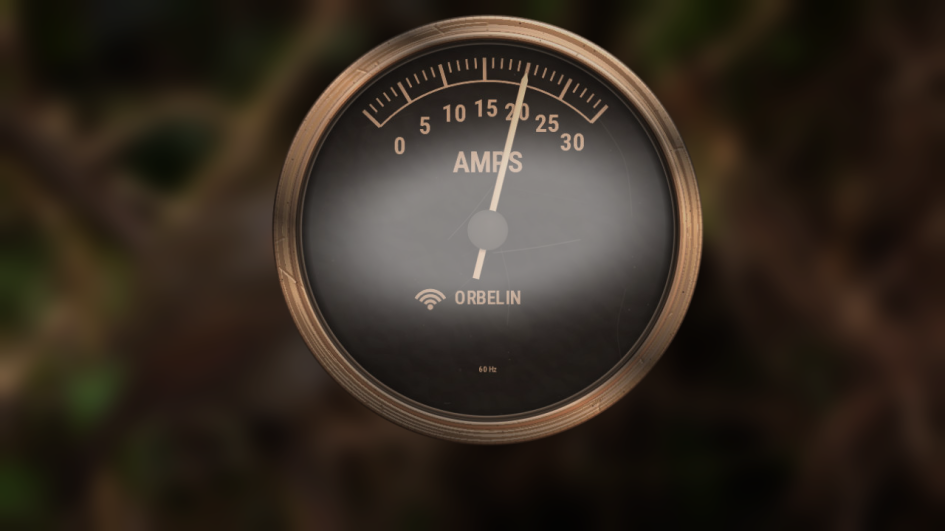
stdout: value=20 unit=A
